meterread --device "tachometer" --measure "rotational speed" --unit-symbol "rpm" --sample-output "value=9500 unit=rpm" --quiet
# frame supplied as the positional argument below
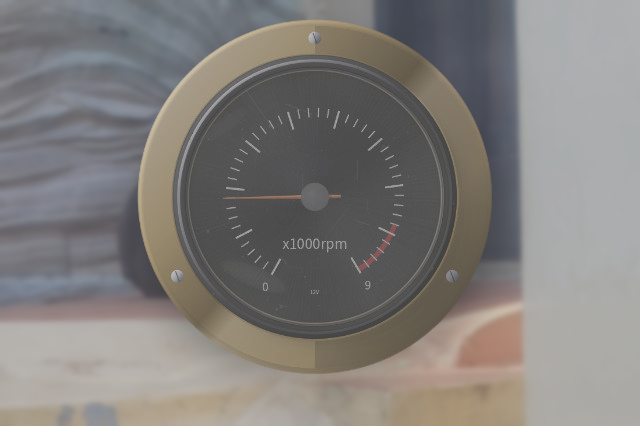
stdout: value=1800 unit=rpm
